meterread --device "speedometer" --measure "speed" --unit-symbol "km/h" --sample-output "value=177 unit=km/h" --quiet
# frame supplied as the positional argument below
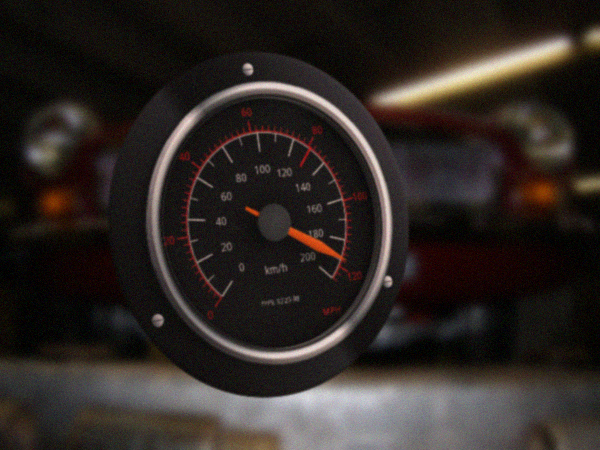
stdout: value=190 unit=km/h
